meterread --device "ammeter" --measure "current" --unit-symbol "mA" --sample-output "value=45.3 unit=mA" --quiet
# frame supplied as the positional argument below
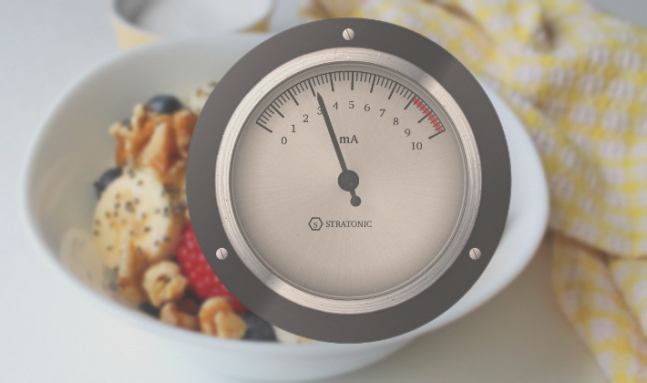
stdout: value=3.2 unit=mA
